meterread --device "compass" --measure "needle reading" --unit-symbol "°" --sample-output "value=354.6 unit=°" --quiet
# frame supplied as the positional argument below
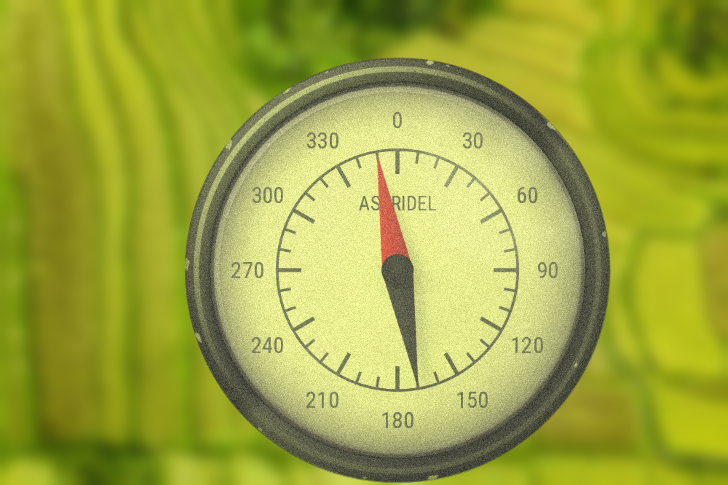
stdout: value=350 unit=°
